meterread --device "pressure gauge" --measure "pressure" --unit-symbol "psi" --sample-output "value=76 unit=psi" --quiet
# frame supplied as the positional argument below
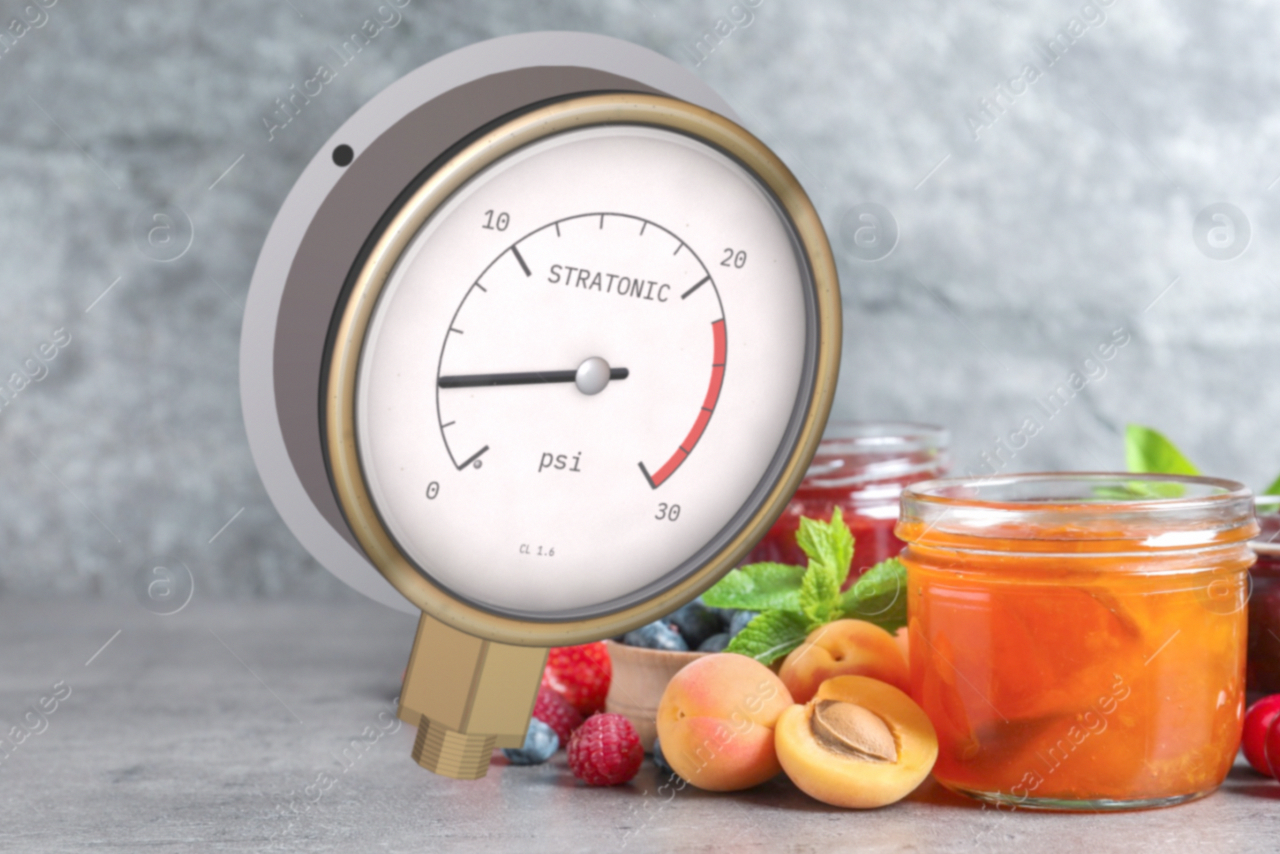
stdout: value=4 unit=psi
